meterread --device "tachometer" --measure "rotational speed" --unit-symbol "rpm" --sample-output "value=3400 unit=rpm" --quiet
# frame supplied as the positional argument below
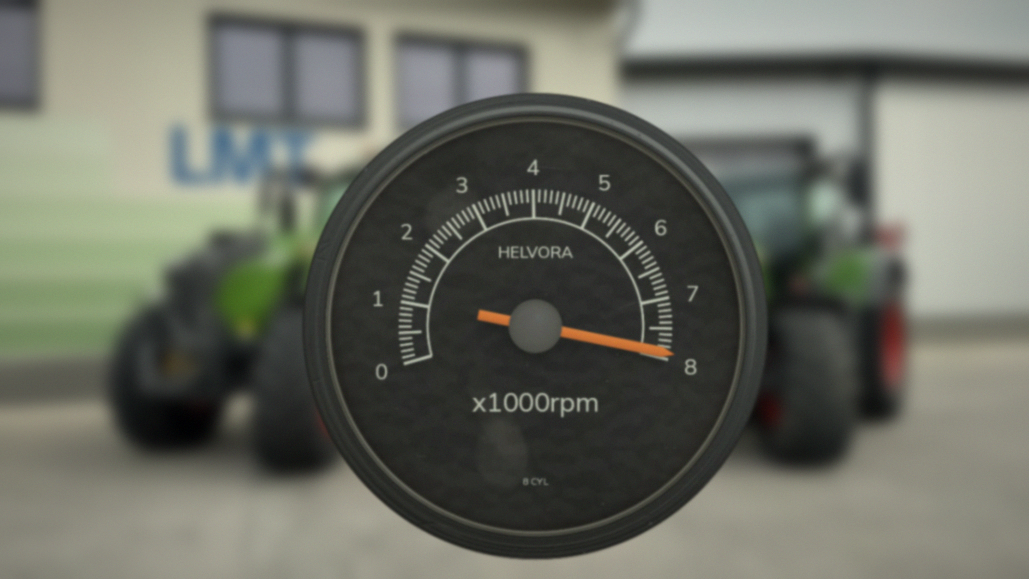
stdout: value=7900 unit=rpm
